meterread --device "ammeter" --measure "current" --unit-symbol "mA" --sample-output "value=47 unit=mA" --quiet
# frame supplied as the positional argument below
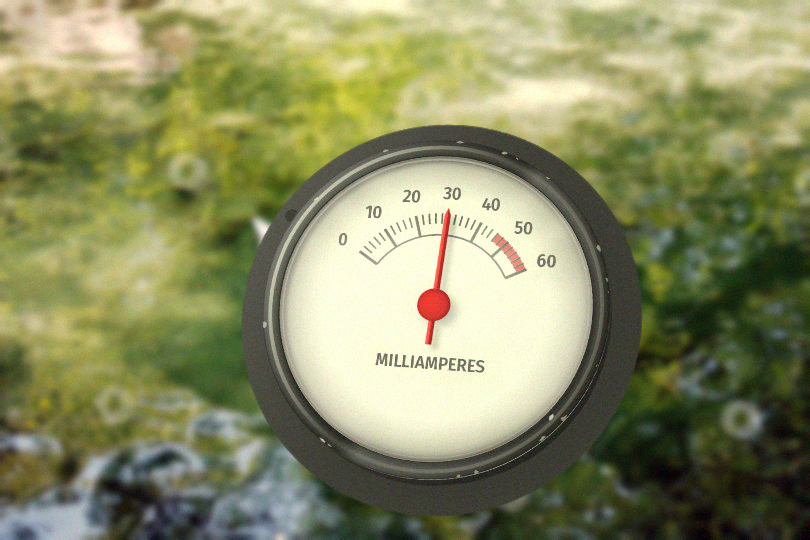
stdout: value=30 unit=mA
